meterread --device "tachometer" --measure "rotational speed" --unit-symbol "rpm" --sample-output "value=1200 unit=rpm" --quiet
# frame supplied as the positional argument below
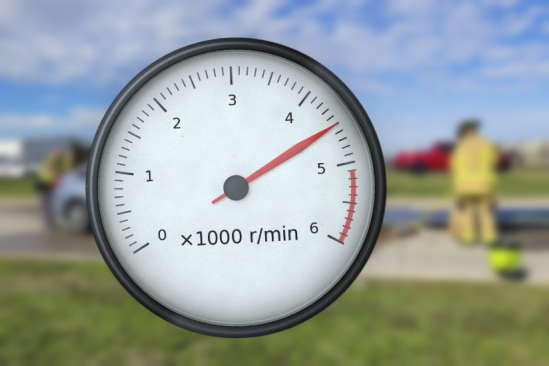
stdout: value=4500 unit=rpm
